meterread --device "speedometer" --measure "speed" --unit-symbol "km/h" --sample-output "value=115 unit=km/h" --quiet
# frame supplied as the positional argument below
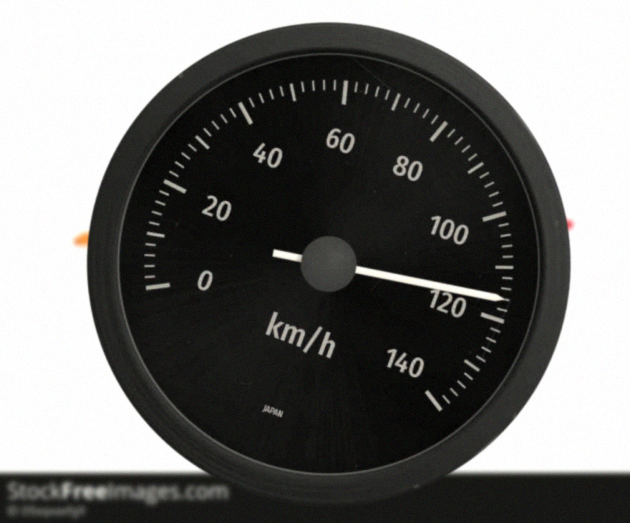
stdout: value=116 unit=km/h
